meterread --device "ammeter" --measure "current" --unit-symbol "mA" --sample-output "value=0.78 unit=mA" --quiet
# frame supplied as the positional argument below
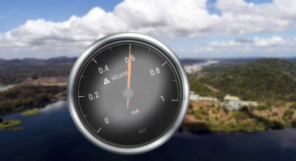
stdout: value=0.6 unit=mA
